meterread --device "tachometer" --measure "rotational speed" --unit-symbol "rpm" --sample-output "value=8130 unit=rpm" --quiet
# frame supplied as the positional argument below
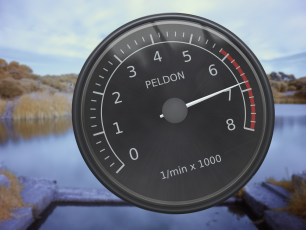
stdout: value=6800 unit=rpm
